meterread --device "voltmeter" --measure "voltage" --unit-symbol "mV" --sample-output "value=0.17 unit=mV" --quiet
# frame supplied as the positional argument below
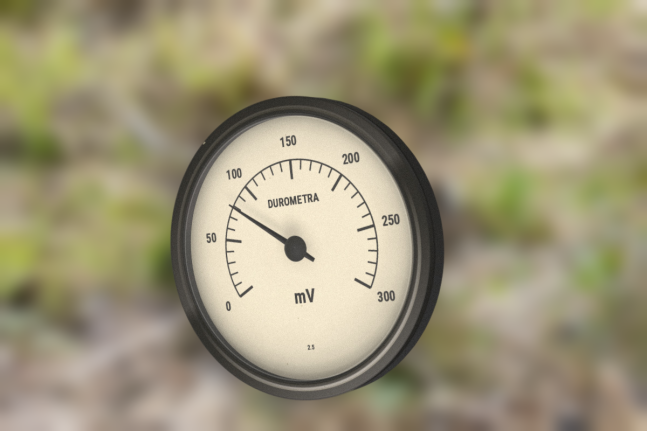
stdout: value=80 unit=mV
